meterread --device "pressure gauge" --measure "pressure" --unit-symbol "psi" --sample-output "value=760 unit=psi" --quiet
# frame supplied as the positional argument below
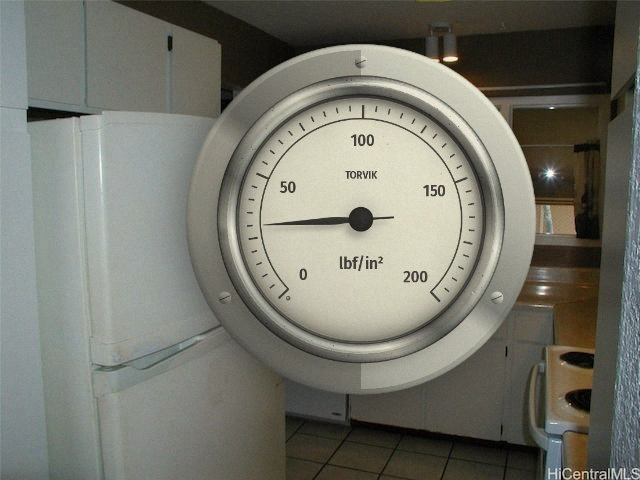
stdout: value=30 unit=psi
